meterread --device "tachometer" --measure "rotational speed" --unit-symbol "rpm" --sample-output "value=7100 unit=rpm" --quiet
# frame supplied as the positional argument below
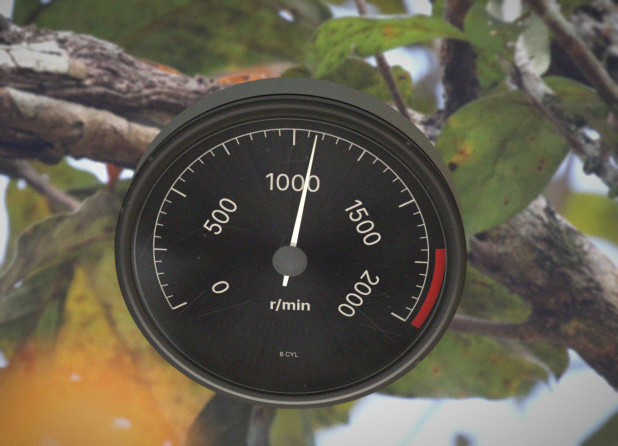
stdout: value=1075 unit=rpm
